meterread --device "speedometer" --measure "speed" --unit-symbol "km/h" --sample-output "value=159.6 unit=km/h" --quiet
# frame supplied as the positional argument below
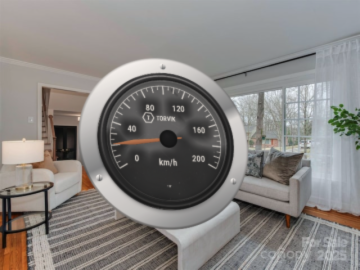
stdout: value=20 unit=km/h
